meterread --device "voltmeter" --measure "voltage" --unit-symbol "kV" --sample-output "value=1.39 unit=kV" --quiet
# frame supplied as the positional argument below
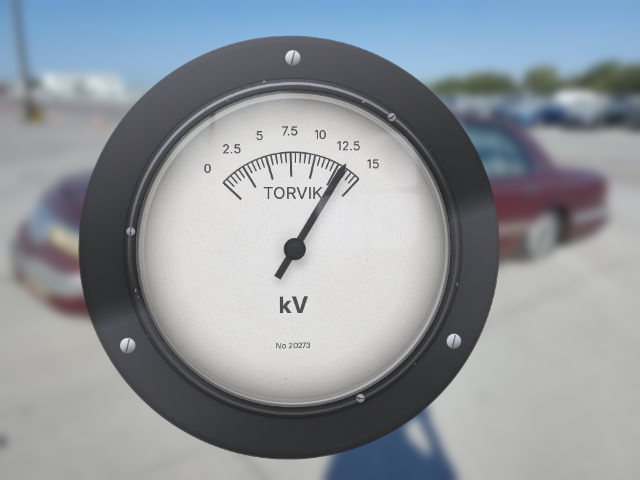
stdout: value=13 unit=kV
